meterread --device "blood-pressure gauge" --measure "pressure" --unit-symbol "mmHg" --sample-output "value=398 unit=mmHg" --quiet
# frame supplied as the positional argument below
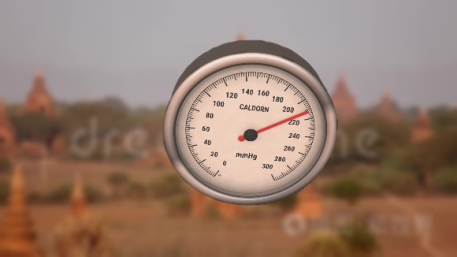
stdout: value=210 unit=mmHg
